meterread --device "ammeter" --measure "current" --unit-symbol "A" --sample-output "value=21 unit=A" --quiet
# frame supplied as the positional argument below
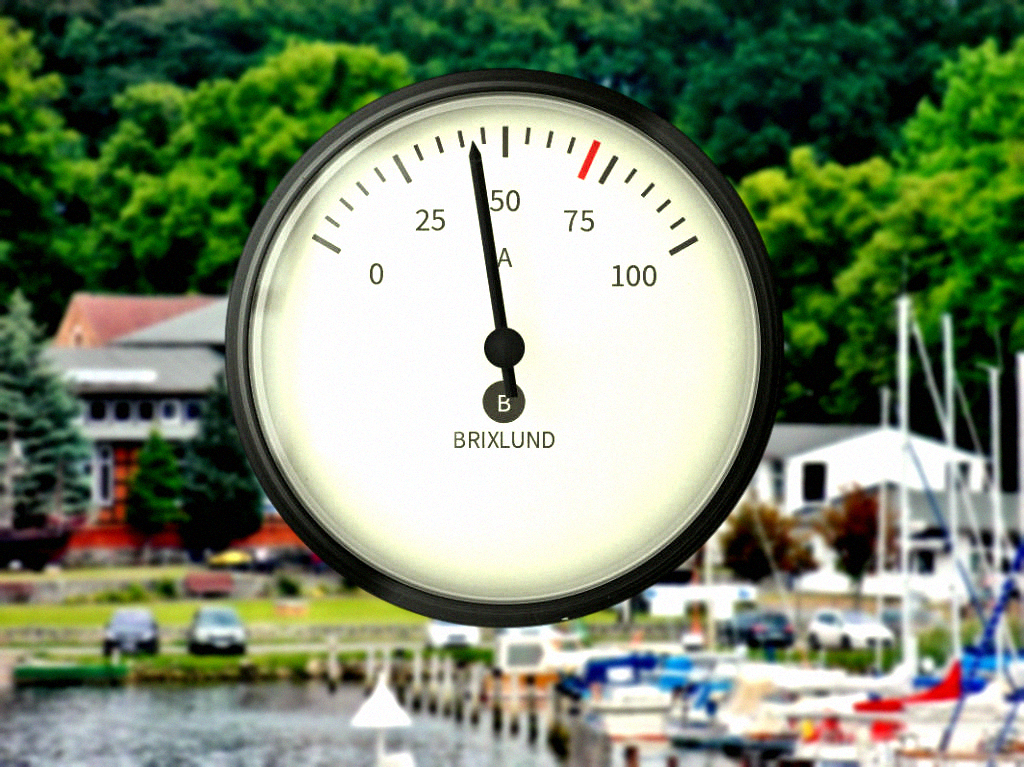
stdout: value=42.5 unit=A
